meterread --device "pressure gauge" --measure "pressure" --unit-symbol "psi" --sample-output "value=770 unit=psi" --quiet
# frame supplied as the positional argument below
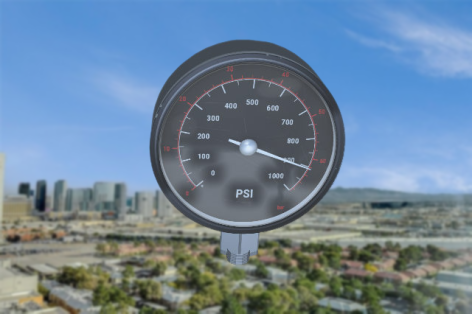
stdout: value=900 unit=psi
